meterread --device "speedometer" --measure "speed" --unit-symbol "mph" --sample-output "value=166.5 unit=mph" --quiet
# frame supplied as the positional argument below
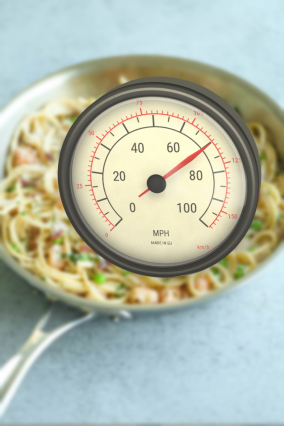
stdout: value=70 unit=mph
